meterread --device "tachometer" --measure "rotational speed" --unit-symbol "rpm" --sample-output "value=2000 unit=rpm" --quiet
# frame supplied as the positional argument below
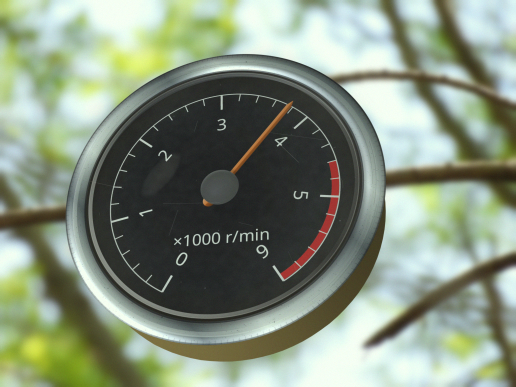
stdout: value=3800 unit=rpm
